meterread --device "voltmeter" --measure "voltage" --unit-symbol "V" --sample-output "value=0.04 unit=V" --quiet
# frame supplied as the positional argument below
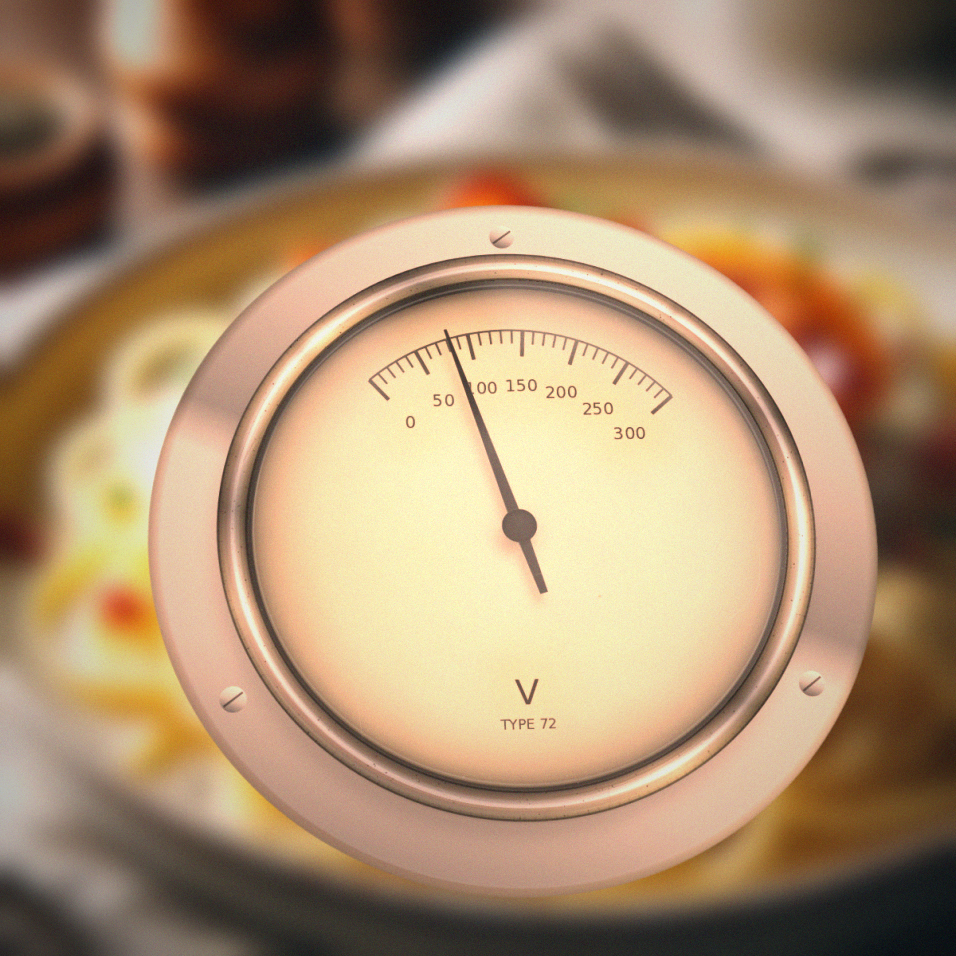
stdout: value=80 unit=V
